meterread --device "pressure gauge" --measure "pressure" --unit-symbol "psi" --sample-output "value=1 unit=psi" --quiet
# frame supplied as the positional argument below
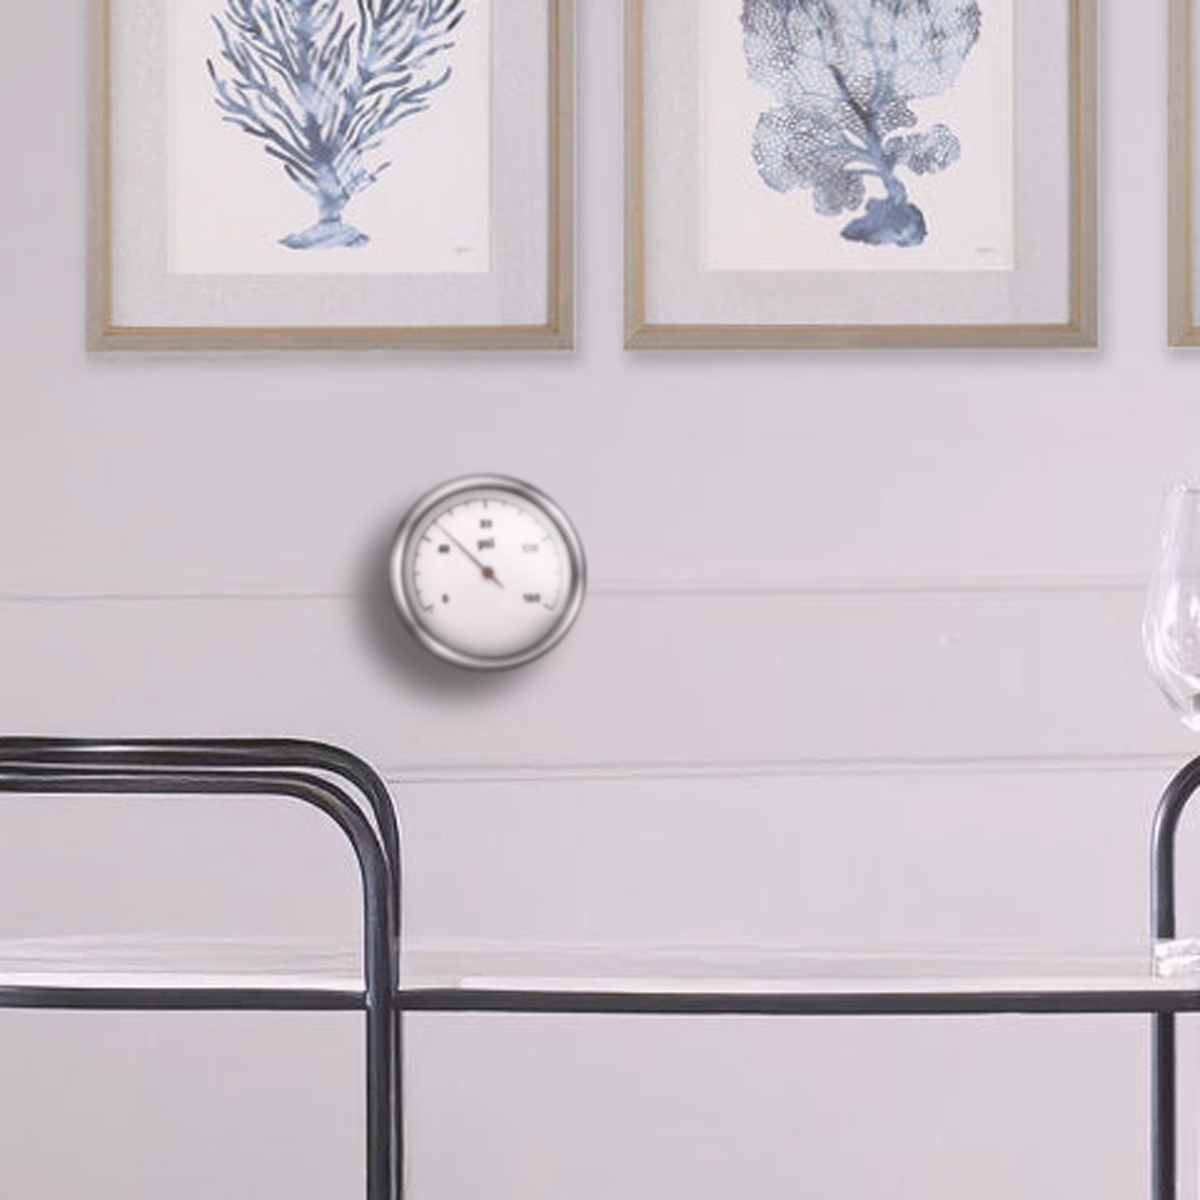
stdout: value=50 unit=psi
